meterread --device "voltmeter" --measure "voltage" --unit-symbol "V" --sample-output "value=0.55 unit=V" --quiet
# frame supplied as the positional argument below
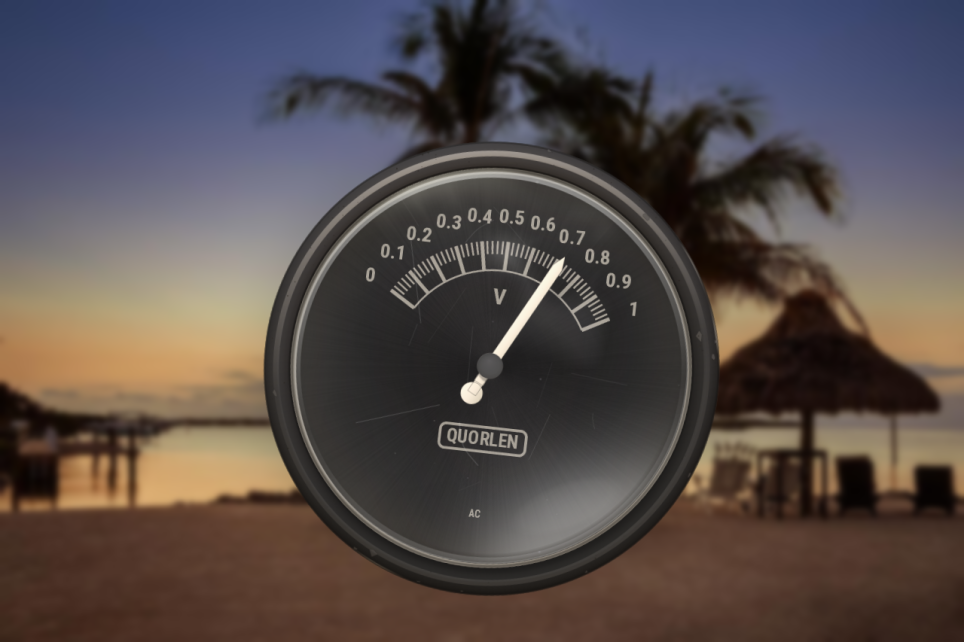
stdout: value=0.72 unit=V
